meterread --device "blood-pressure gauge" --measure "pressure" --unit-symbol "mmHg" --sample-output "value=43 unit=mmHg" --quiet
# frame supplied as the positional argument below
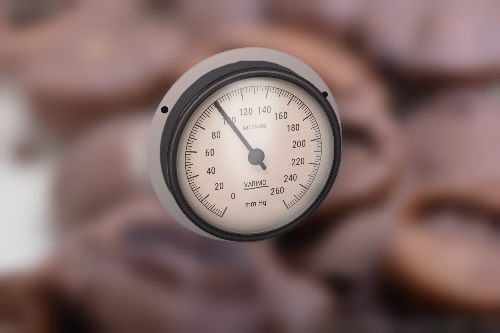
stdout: value=100 unit=mmHg
